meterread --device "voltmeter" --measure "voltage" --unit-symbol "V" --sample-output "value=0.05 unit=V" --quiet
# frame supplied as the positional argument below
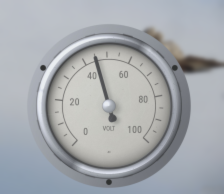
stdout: value=45 unit=V
